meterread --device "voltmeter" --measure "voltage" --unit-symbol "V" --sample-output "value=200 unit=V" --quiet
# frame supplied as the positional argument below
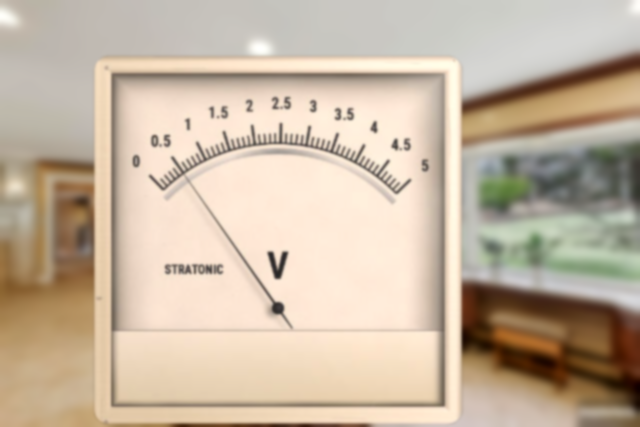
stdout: value=0.5 unit=V
